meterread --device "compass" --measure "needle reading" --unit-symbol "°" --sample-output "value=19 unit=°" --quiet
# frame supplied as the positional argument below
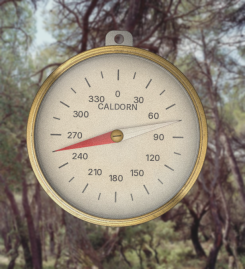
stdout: value=255 unit=°
